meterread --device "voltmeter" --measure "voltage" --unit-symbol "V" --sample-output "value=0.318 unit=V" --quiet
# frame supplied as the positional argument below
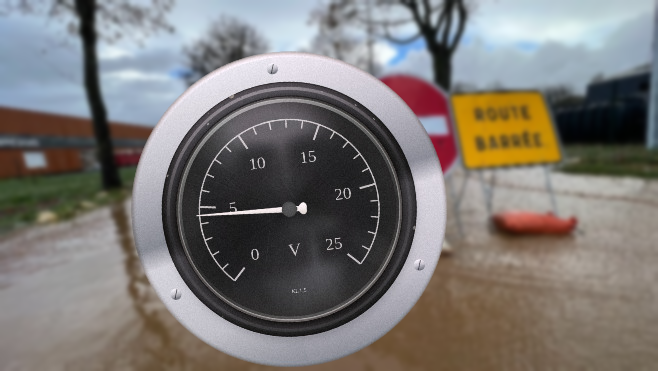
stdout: value=4.5 unit=V
